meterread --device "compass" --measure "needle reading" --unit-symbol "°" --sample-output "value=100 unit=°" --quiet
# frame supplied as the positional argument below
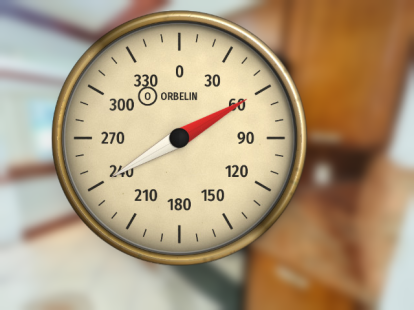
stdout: value=60 unit=°
